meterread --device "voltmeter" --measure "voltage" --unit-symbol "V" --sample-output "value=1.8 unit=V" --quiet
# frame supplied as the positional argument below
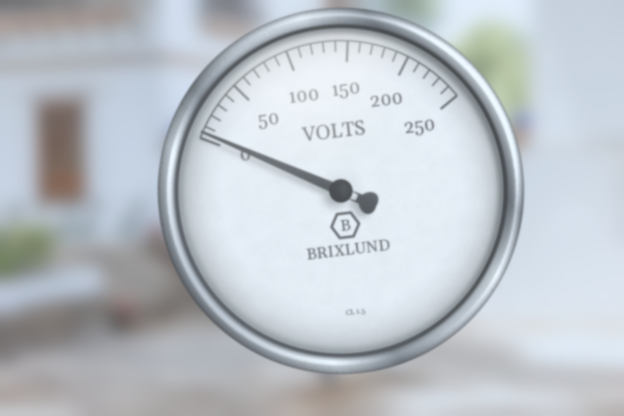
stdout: value=5 unit=V
